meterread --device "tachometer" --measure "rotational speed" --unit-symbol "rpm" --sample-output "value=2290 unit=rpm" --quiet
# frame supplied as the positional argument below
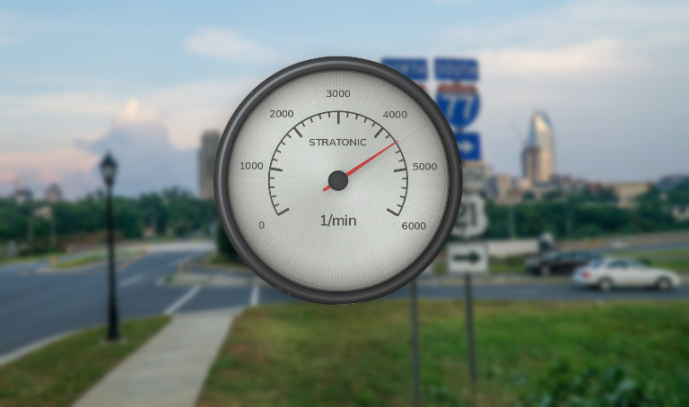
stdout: value=4400 unit=rpm
